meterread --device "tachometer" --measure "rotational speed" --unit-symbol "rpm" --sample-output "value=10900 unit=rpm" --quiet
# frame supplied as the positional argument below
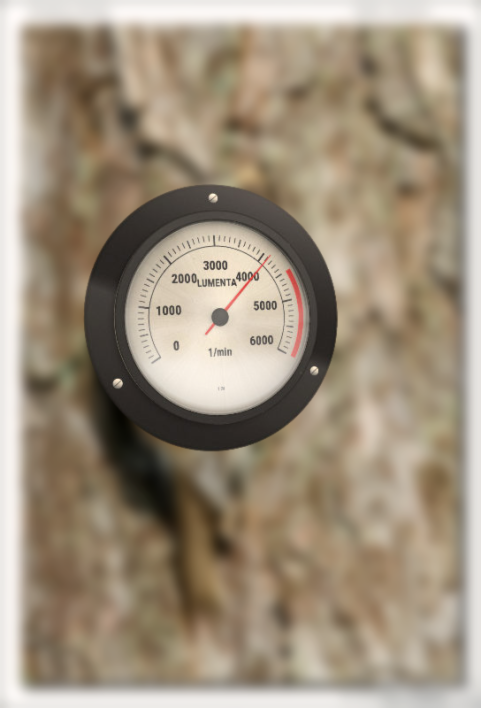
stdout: value=4100 unit=rpm
